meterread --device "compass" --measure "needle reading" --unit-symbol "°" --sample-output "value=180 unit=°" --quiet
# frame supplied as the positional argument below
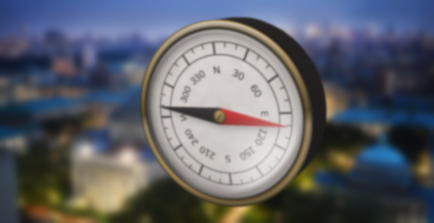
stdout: value=100 unit=°
